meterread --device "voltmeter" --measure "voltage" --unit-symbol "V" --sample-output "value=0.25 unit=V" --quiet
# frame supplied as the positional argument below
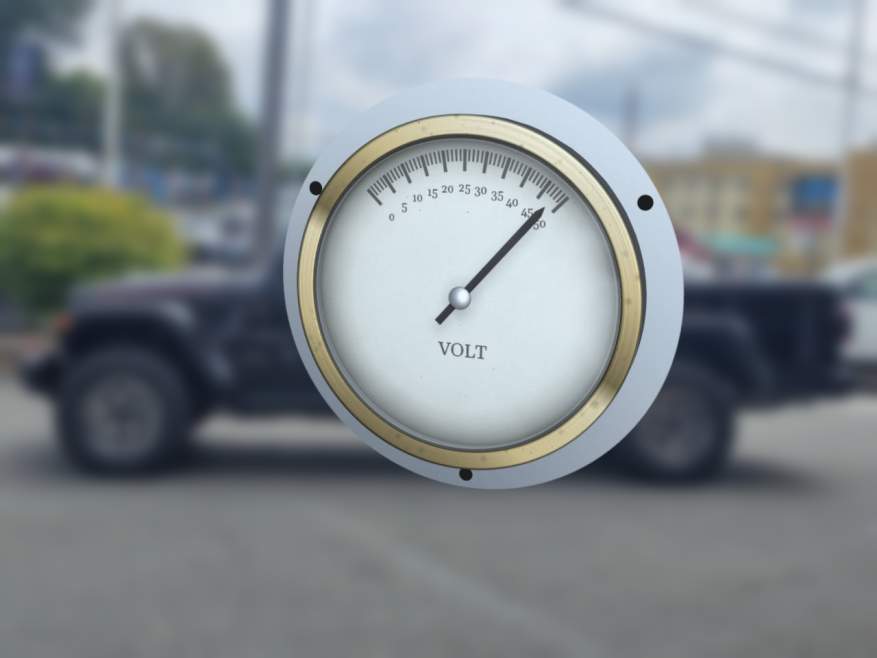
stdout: value=48 unit=V
